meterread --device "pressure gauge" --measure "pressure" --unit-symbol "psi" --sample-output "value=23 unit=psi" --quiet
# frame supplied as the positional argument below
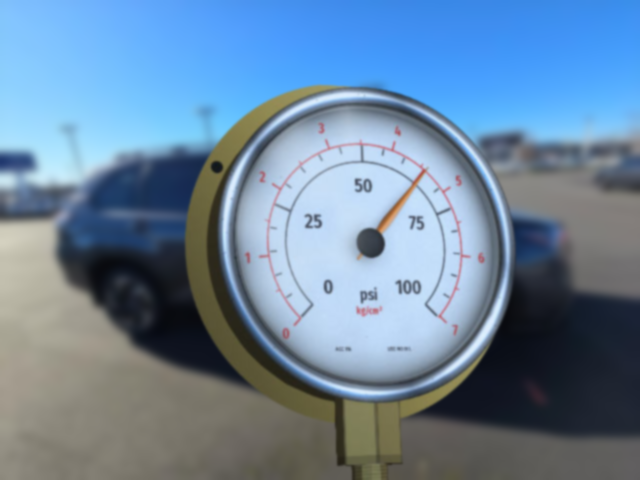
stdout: value=65 unit=psi
